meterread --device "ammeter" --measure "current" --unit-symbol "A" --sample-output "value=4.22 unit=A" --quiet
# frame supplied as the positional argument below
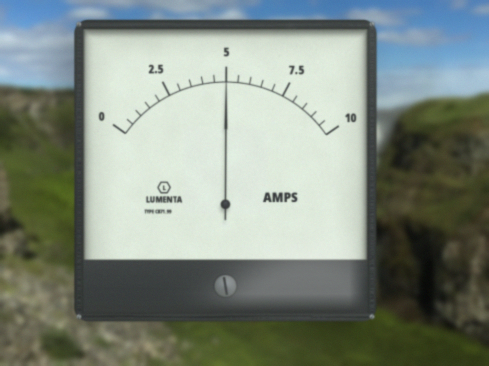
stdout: value=5 unit=A
